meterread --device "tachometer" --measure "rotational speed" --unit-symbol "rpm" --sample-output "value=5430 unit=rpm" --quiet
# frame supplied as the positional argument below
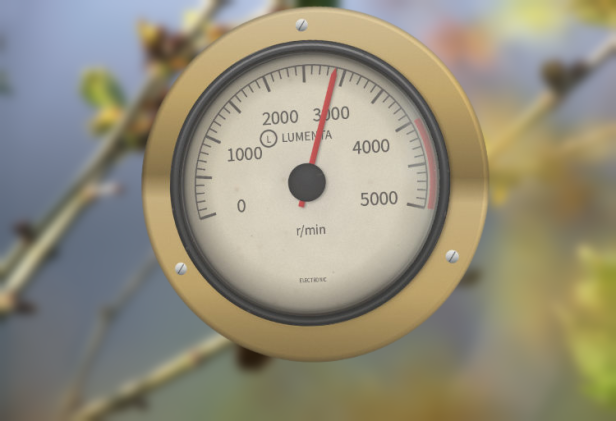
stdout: value=2900 unit=rpm
